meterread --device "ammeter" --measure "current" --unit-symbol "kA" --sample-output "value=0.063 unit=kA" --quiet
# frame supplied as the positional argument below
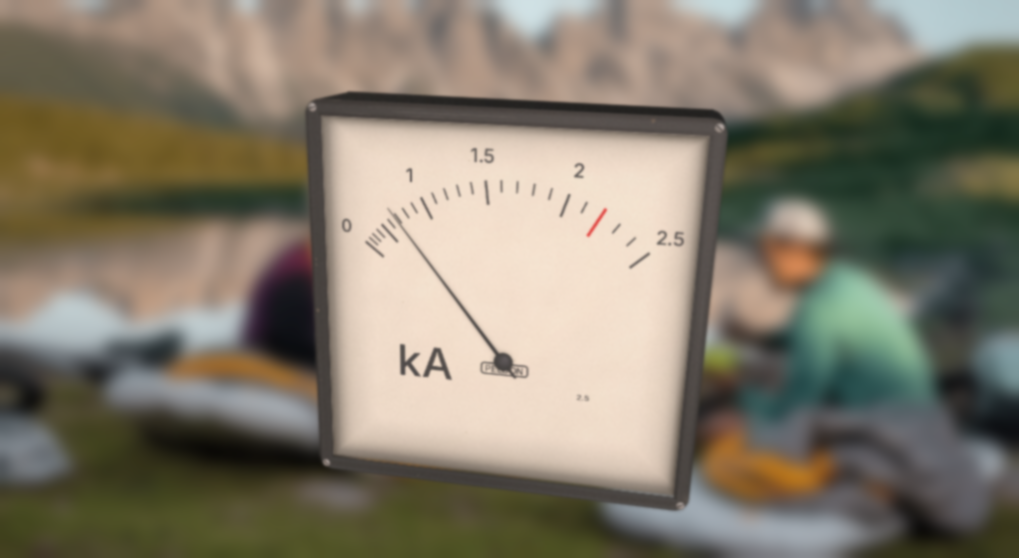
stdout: value=0.7 unit=kA
